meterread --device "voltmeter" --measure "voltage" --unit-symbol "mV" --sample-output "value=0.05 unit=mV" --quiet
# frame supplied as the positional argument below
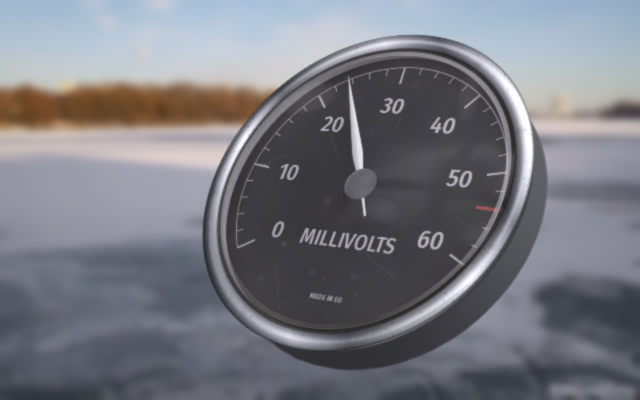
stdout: value=24 unit=mV
